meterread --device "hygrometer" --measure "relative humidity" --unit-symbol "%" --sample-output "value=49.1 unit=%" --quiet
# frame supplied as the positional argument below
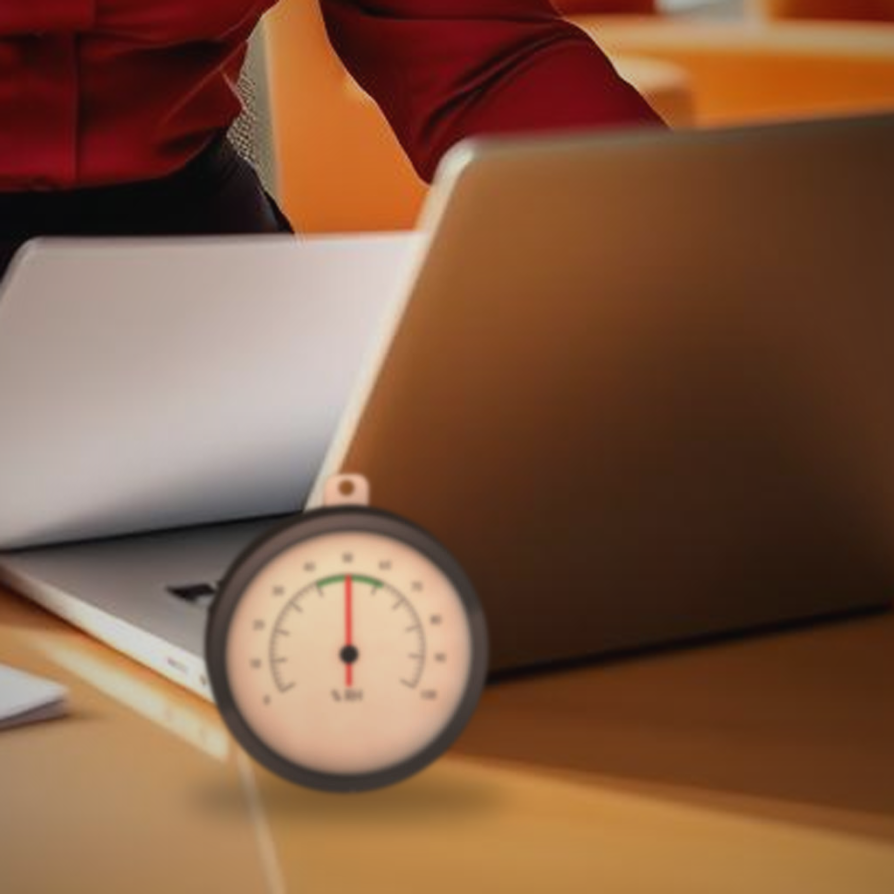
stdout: value=50 unit=%
